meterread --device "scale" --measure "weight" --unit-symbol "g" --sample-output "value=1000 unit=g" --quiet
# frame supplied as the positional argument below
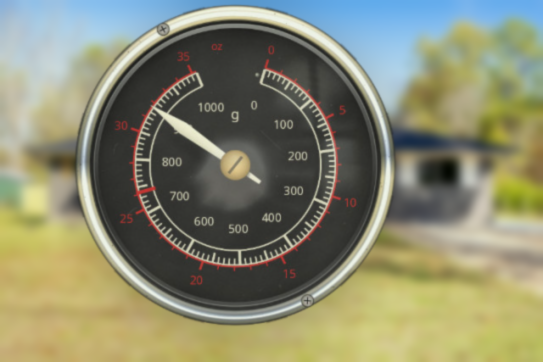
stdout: value=900 unit=g
